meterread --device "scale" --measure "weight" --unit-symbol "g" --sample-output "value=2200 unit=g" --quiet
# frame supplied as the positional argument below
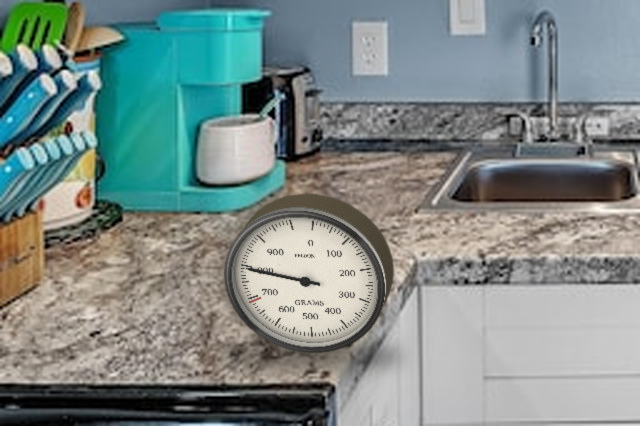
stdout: value=800 unit=g
